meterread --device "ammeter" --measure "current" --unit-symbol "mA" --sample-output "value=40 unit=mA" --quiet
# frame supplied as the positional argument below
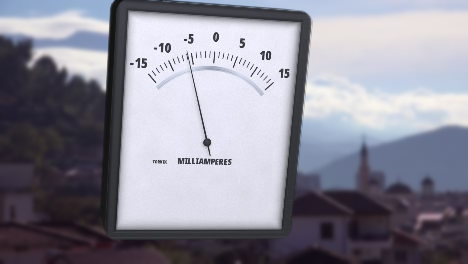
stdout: value=-6 unit=mA
